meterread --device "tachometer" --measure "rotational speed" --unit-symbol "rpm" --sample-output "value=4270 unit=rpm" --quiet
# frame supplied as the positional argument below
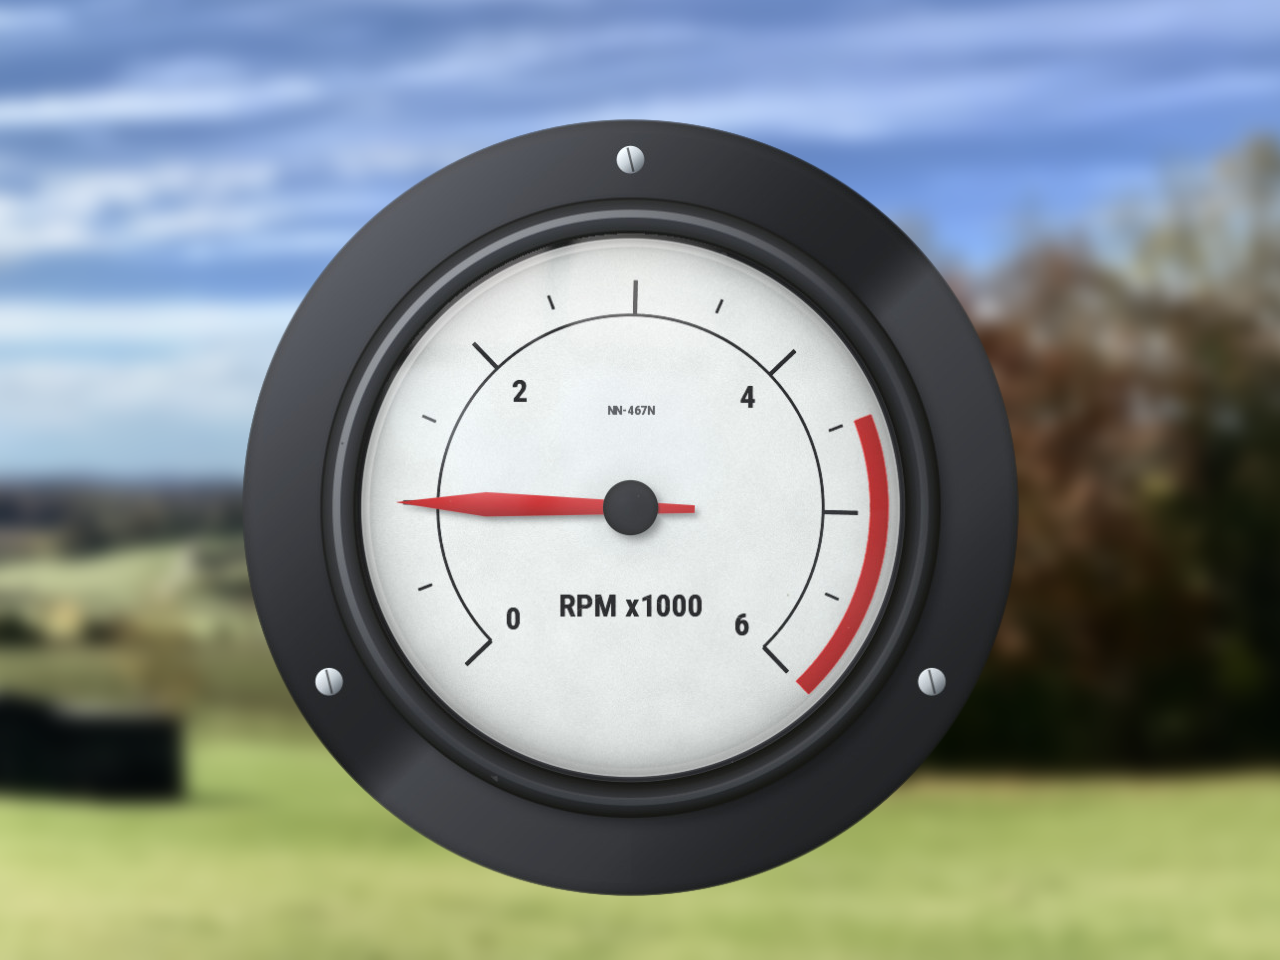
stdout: value=1000 unit=rpm
